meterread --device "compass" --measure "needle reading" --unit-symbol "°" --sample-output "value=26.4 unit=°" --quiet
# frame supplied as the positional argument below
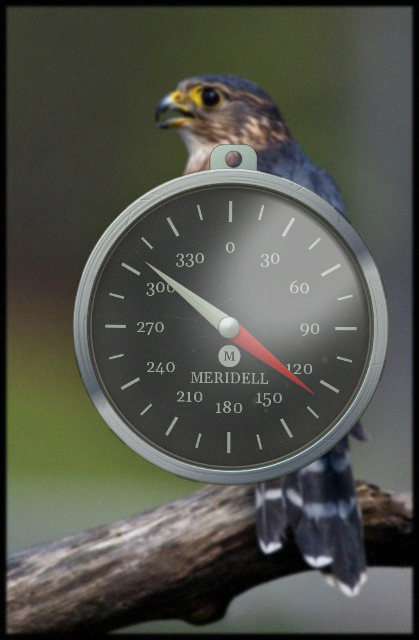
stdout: value=127.5 unit=°
